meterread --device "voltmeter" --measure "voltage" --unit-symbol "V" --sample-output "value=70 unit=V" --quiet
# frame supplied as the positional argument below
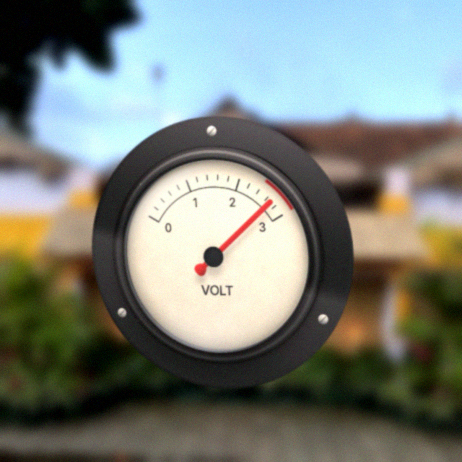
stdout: value=2.7 unit=V
